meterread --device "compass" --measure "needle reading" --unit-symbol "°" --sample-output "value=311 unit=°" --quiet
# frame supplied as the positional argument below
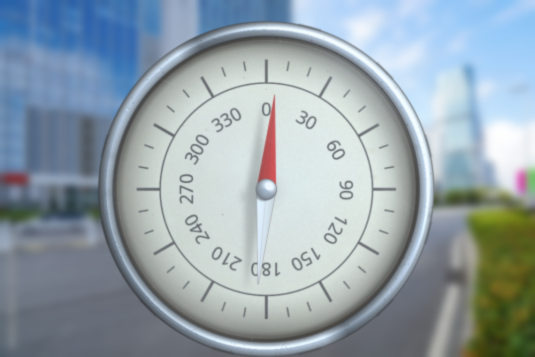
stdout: value=5 unit=°
